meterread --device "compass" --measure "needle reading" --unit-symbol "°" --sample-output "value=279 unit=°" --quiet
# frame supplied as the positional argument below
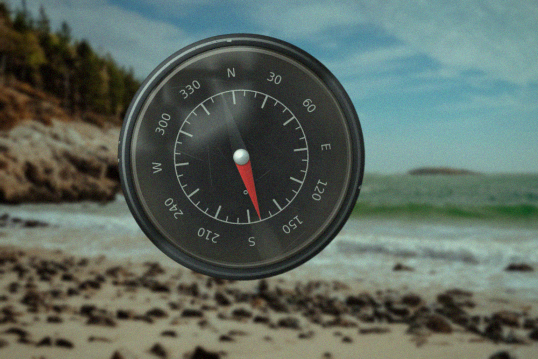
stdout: value=170 unit=°
